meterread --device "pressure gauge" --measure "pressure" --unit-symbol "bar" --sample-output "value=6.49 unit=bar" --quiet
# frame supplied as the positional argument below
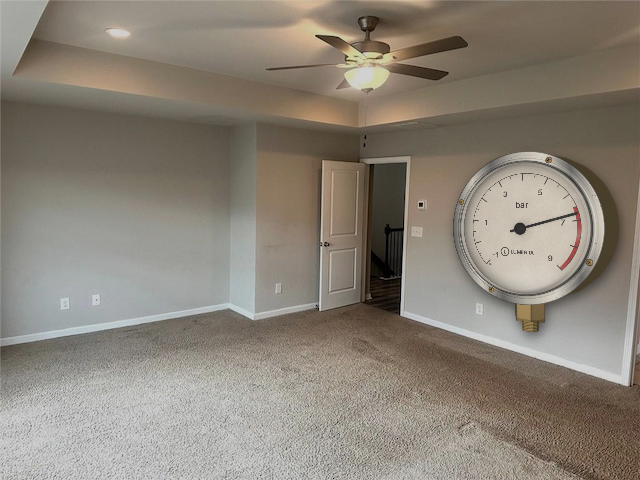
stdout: value=6.75 unit=bar
